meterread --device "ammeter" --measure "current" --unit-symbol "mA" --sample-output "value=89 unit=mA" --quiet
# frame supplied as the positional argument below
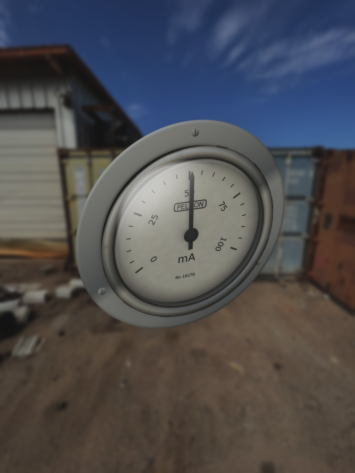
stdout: value=50 unit=mA
